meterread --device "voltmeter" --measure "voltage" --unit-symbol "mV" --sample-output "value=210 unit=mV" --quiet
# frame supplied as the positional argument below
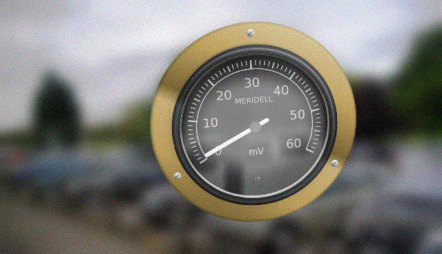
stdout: value=1 unit=mV
